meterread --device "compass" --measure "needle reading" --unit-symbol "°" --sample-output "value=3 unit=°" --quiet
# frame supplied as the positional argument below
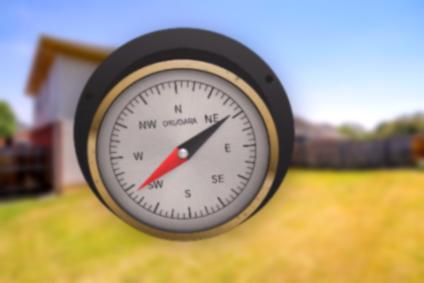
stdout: value=235 unit=°
